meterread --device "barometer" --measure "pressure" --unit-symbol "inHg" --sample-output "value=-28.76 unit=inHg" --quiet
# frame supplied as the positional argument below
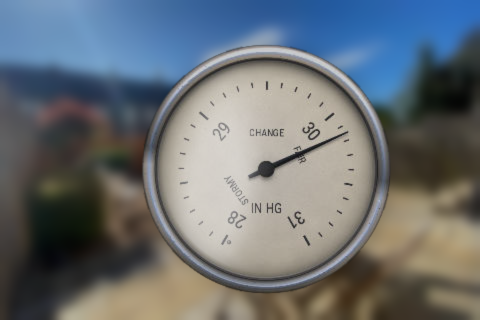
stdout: value=30.15 unit=inHg
